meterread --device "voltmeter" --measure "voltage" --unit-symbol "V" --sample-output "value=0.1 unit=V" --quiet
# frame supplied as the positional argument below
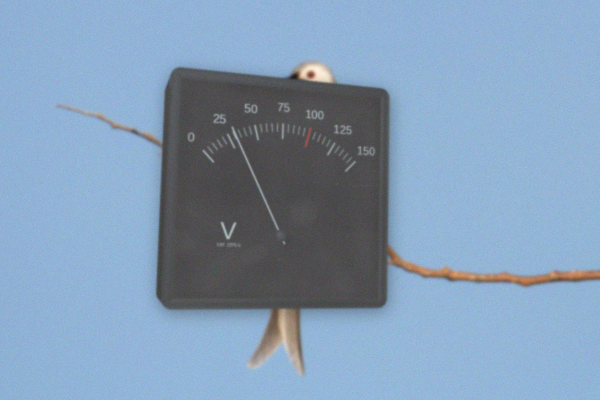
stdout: value=30 unit=V
